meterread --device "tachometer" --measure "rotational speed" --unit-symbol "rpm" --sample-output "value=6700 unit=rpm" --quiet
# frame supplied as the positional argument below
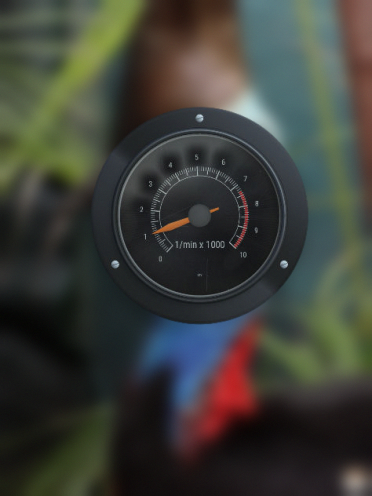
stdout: value=1000 unit=rpm
